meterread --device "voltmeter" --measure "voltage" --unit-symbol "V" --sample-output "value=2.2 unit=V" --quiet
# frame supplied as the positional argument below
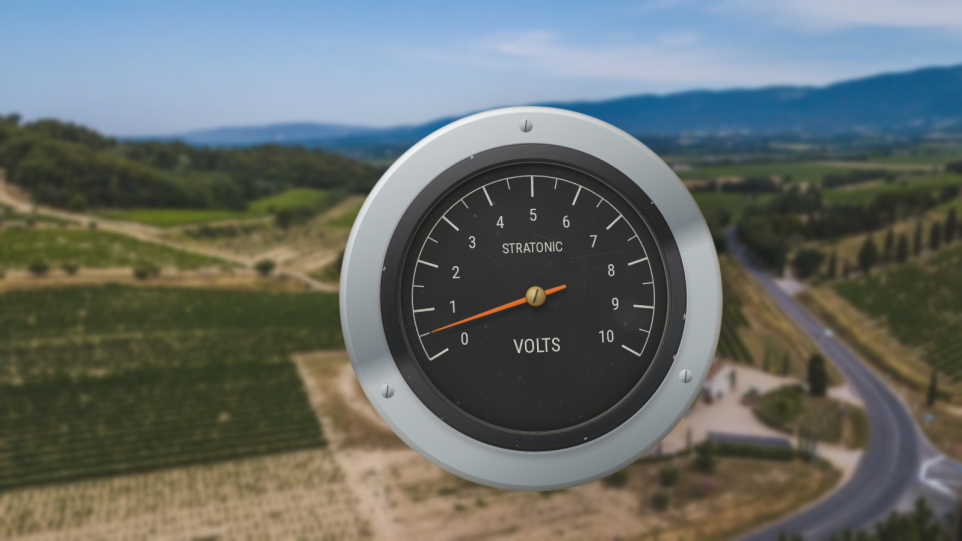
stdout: value=0.5 unit=V
